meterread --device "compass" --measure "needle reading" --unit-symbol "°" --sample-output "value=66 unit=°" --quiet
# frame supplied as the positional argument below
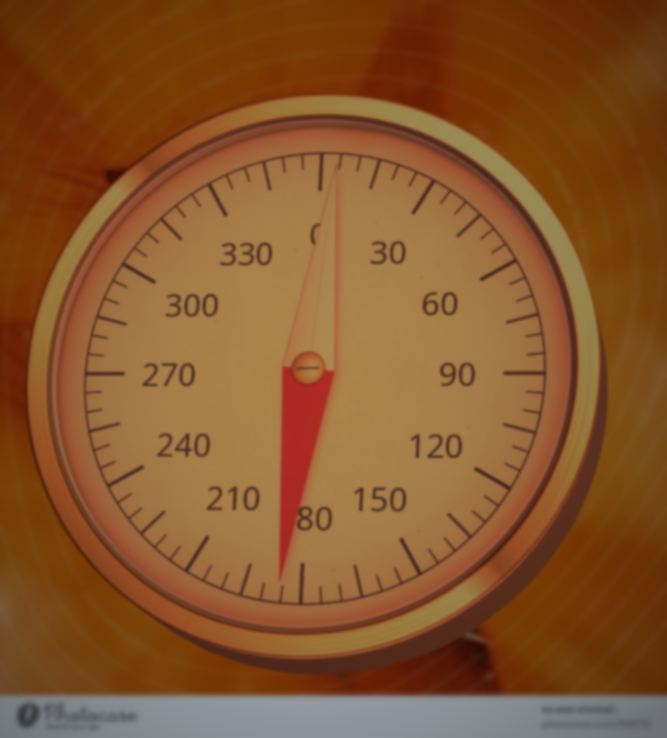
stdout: value=185 unit=°
